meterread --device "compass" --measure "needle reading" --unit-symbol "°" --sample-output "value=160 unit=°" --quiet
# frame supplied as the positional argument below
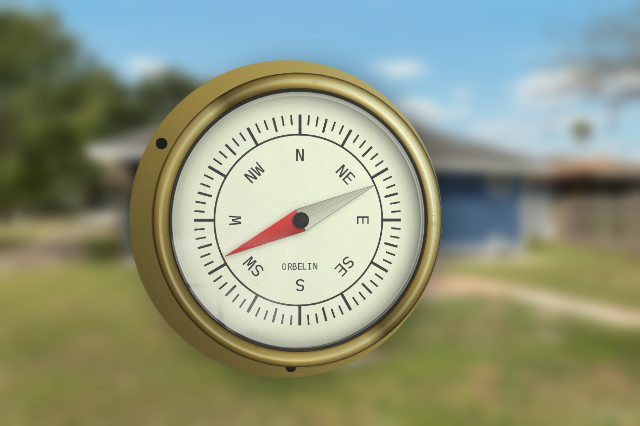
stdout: value=245 unit=°
